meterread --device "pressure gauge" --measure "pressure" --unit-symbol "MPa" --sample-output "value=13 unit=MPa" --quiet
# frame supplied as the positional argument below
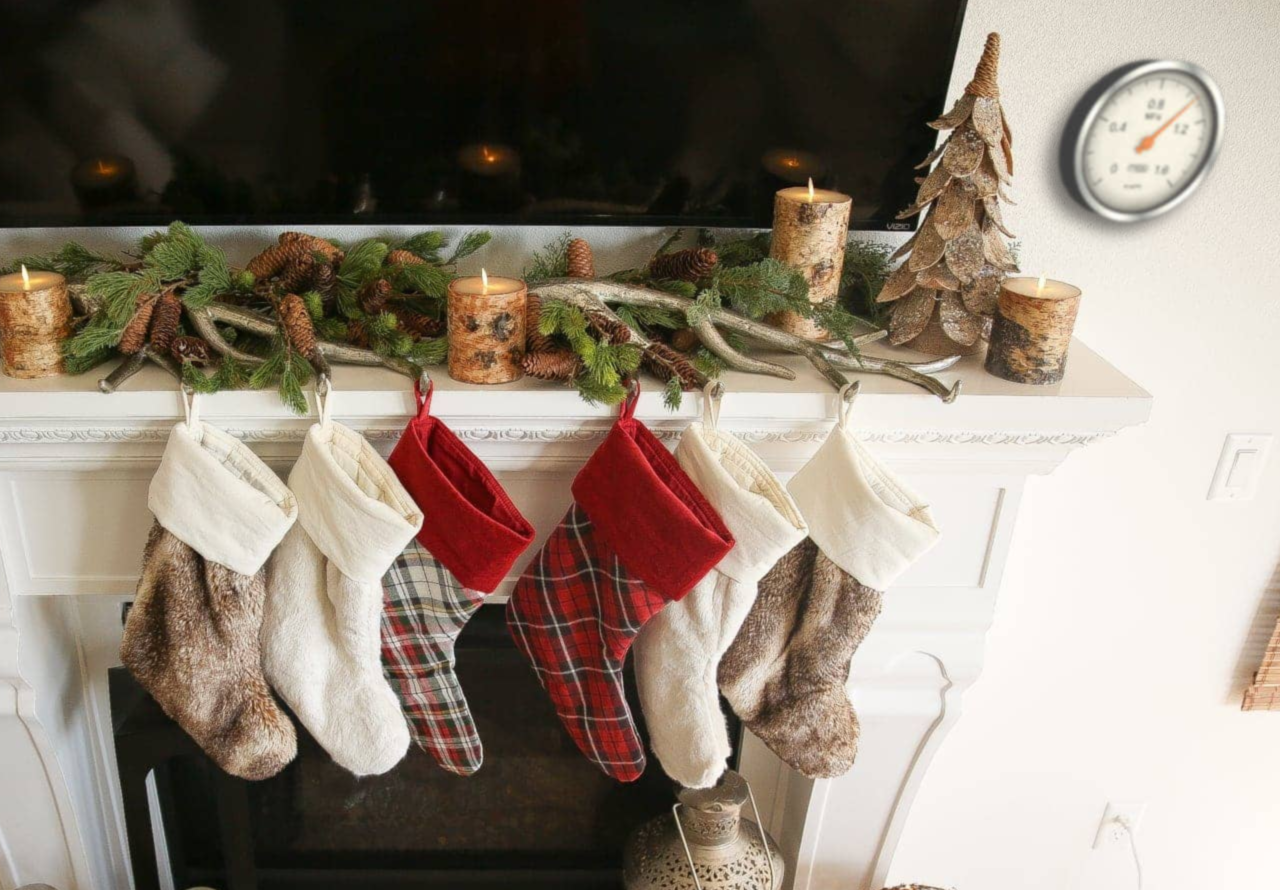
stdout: value=1.05 unit=MPa
